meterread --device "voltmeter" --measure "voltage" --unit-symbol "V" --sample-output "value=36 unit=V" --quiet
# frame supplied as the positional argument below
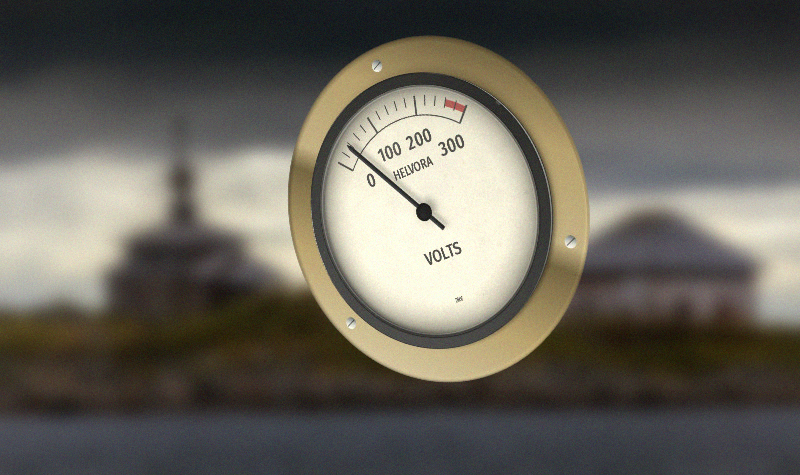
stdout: value=40 unit=V
